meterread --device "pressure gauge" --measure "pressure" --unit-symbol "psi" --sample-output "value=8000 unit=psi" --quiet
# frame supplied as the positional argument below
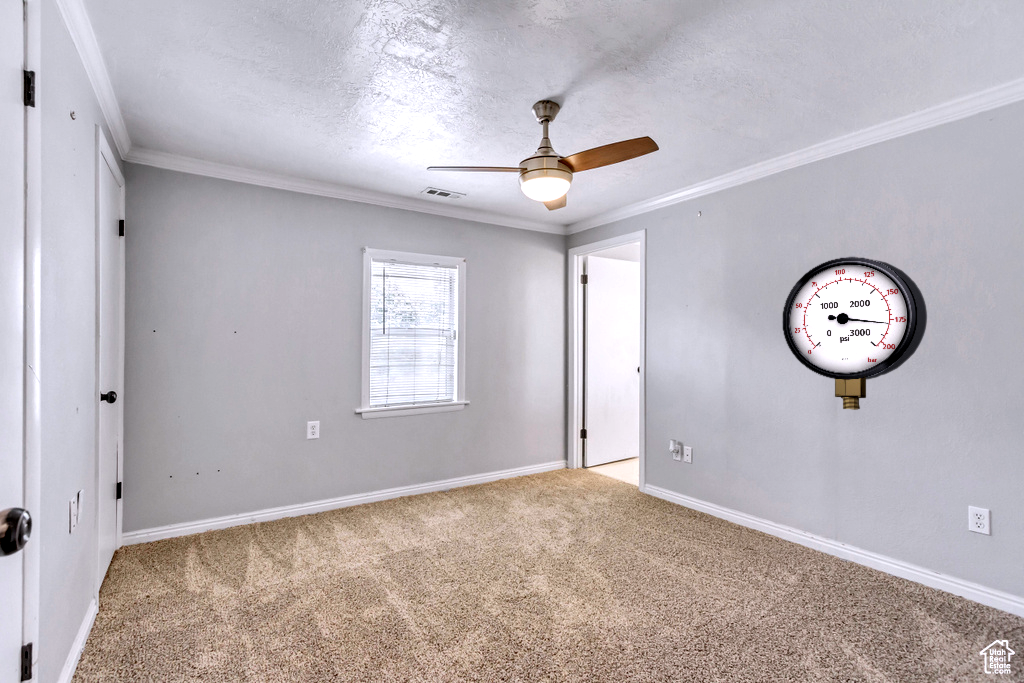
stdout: value=2600 unit=psi
